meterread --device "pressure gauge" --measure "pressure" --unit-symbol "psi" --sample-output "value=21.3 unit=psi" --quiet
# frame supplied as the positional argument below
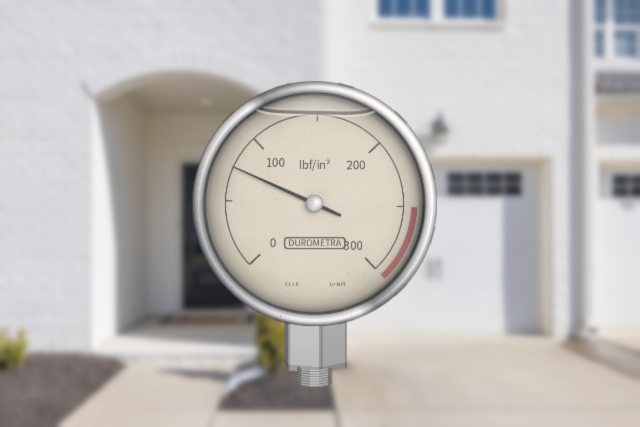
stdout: value=75 unit=psi
